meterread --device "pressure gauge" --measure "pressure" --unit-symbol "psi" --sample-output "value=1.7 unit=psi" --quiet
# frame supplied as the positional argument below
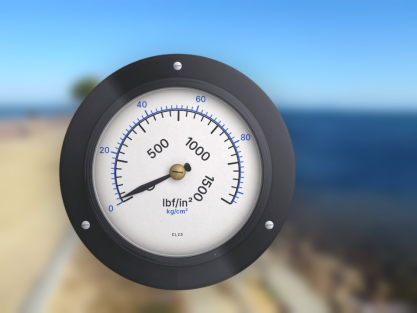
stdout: value=25 unit=psi
